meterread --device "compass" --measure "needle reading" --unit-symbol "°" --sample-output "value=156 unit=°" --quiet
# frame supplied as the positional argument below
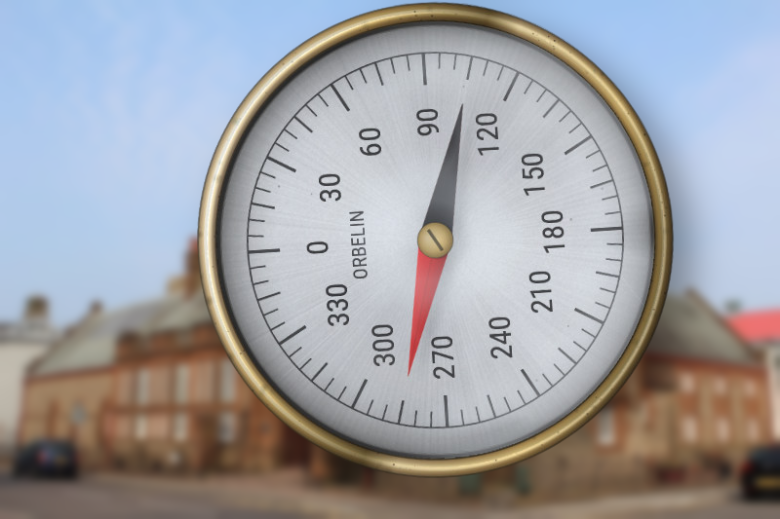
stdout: value=285 unit=°
